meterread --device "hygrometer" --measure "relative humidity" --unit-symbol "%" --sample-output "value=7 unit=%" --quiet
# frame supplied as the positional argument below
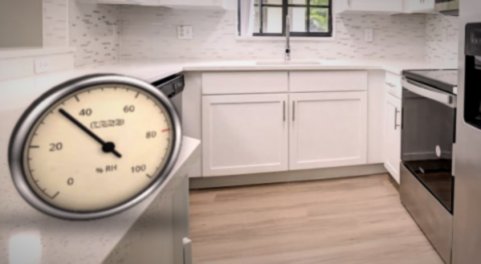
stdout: value=34 unit=%
